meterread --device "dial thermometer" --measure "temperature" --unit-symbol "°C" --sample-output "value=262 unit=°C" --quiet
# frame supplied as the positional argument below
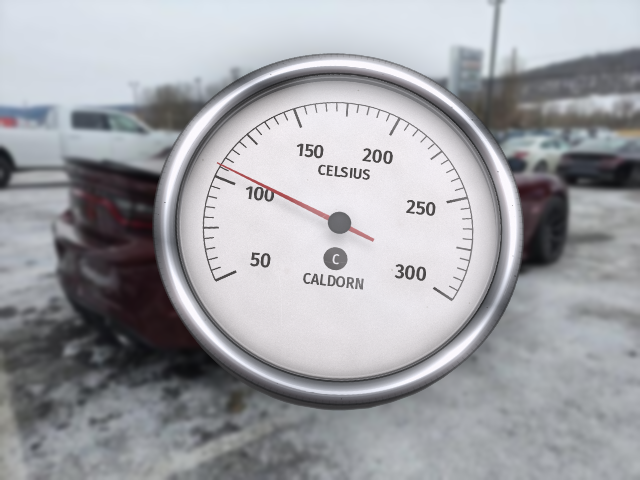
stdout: value=105 unit=°C
